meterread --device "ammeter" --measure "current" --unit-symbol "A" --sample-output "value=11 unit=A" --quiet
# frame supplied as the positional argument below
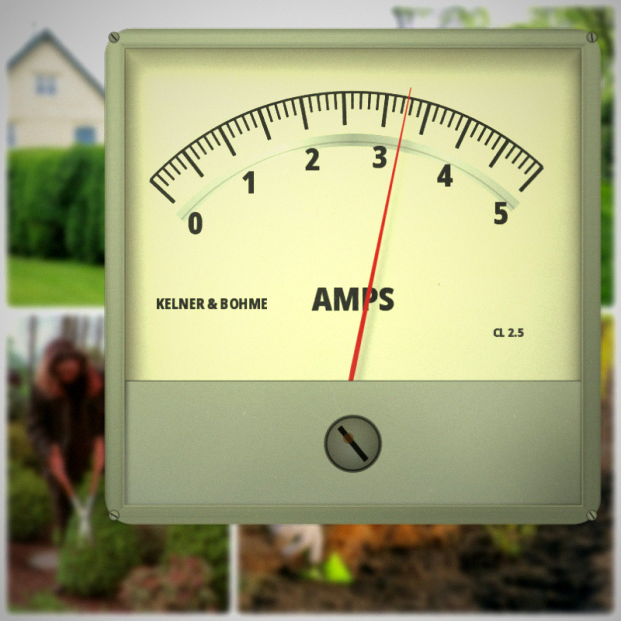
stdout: value=3.25 unit=A
